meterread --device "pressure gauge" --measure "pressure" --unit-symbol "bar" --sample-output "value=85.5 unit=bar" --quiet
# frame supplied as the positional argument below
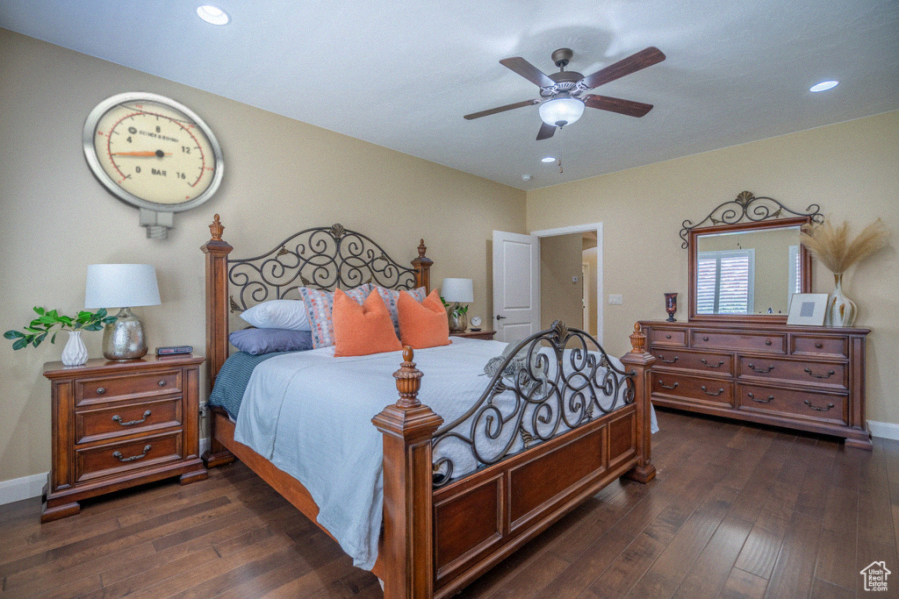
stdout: value=2 unit=bar
